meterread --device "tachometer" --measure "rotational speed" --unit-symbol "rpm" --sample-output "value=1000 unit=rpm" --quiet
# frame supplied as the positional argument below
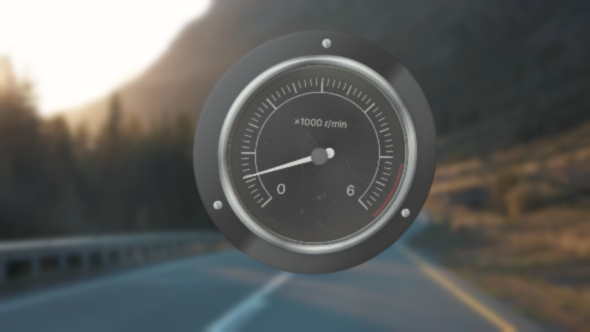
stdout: value=600 unit=rpm
